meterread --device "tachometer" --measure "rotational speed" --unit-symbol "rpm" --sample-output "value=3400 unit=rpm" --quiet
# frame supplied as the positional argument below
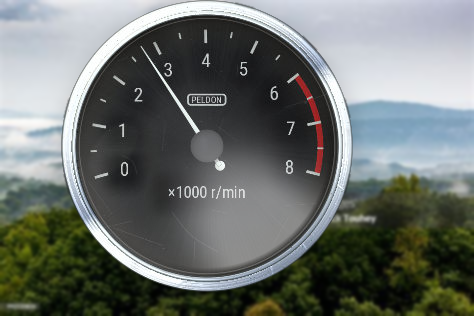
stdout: value=2750 unit=rpm
